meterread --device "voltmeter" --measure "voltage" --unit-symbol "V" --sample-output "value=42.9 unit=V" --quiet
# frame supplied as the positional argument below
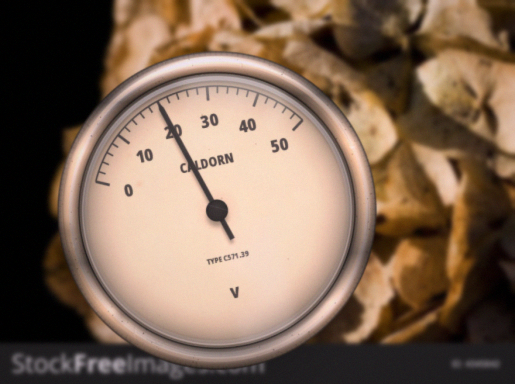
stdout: value=20 unit=V
